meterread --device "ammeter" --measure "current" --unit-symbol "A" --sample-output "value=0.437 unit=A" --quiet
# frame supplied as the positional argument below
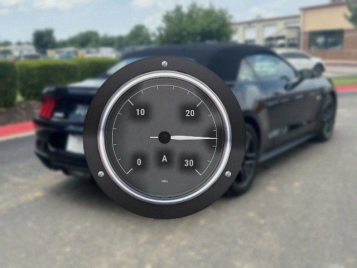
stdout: value=25 unit=A
